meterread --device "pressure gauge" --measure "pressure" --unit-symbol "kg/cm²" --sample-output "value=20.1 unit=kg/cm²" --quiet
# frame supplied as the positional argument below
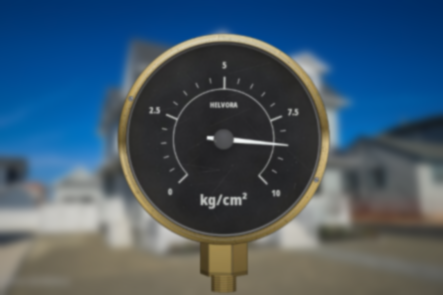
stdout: value=8.5 unit=kg/cm²
